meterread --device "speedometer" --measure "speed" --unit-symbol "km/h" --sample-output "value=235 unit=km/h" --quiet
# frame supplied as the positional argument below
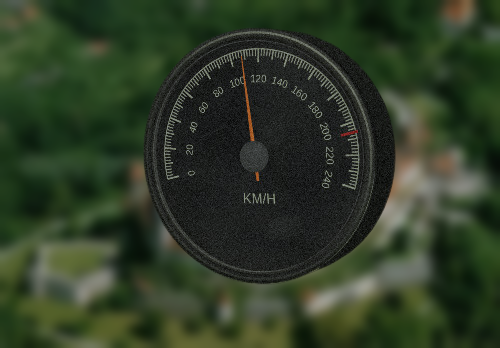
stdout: value=110 unit=km/h
